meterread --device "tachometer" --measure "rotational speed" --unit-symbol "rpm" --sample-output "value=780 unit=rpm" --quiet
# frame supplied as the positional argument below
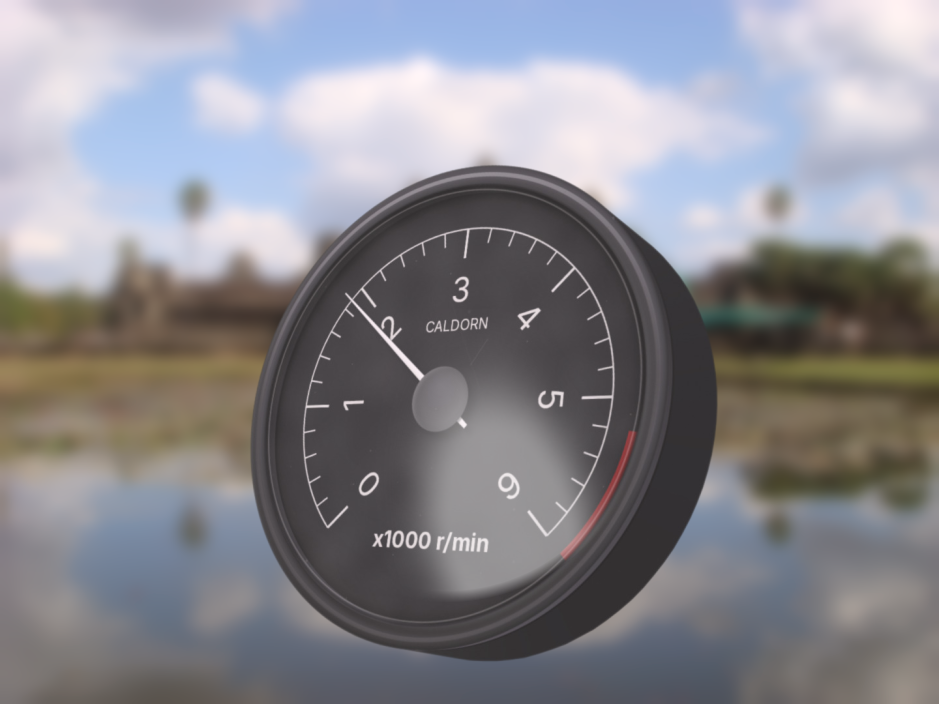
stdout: value=1900 unit=rpm
